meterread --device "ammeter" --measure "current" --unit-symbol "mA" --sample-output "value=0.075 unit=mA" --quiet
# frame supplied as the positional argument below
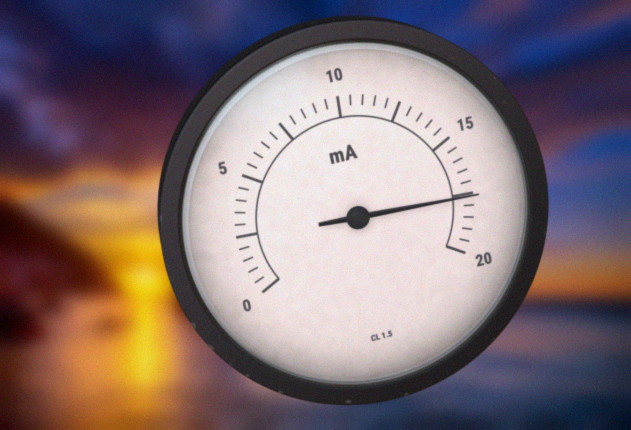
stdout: value=17.5 unit=mA
